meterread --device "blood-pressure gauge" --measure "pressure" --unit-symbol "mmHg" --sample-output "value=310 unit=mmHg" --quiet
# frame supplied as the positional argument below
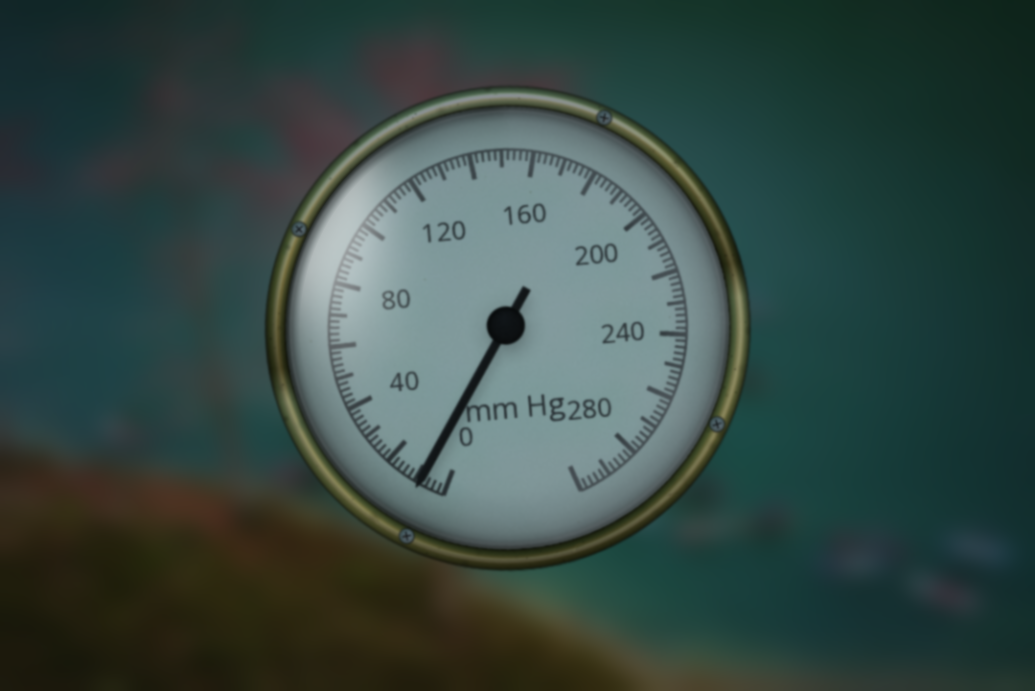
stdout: value=8 unit=mmHg
